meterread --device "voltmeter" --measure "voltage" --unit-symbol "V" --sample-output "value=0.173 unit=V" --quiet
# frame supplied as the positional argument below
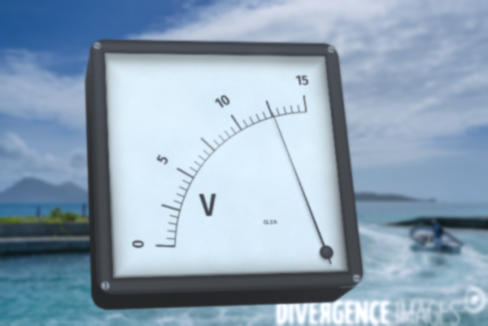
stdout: value=12.5 unit=V
